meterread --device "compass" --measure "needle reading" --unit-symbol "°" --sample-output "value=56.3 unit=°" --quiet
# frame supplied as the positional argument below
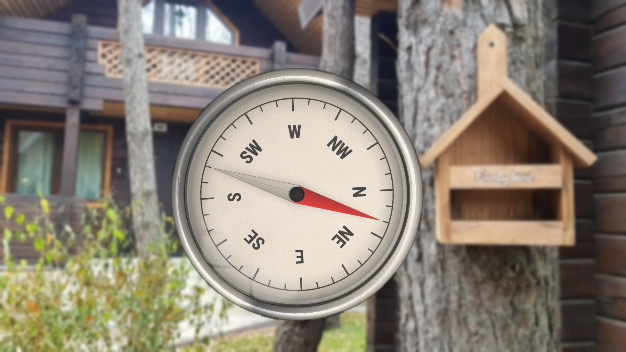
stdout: value=20 unit=°
